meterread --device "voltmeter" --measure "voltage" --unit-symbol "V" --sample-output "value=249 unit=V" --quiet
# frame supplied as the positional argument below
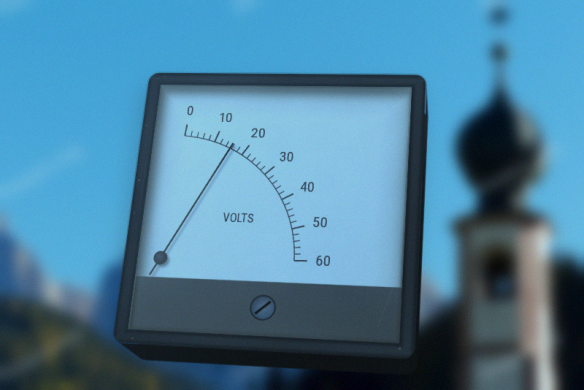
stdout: value=16 unit=V
